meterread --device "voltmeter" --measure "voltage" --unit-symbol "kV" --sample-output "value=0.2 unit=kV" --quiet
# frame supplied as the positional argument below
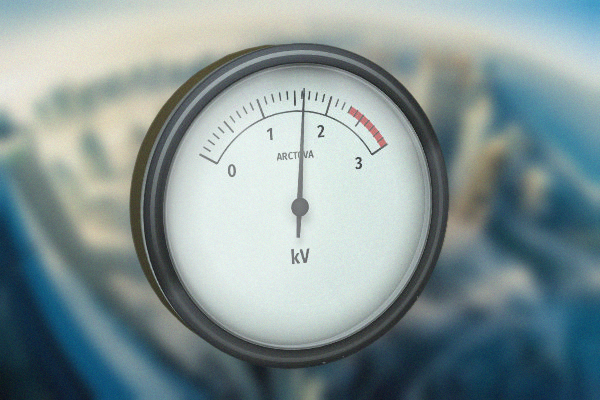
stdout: value=1.6 unit=kV
